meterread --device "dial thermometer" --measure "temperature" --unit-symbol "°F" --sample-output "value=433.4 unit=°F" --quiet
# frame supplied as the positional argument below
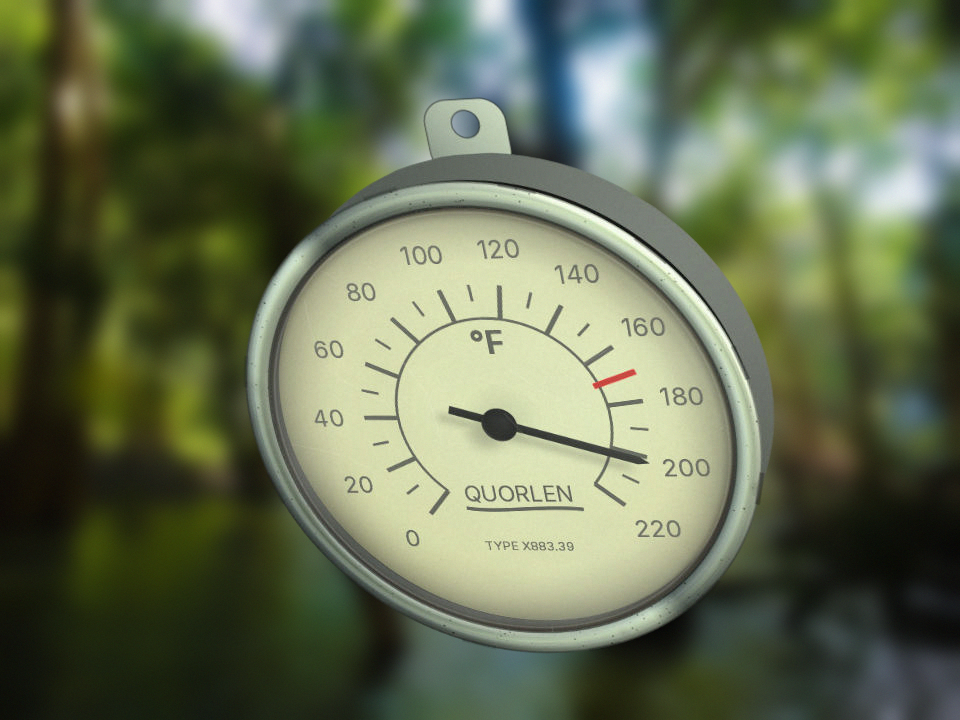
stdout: value=200 unit=°F
